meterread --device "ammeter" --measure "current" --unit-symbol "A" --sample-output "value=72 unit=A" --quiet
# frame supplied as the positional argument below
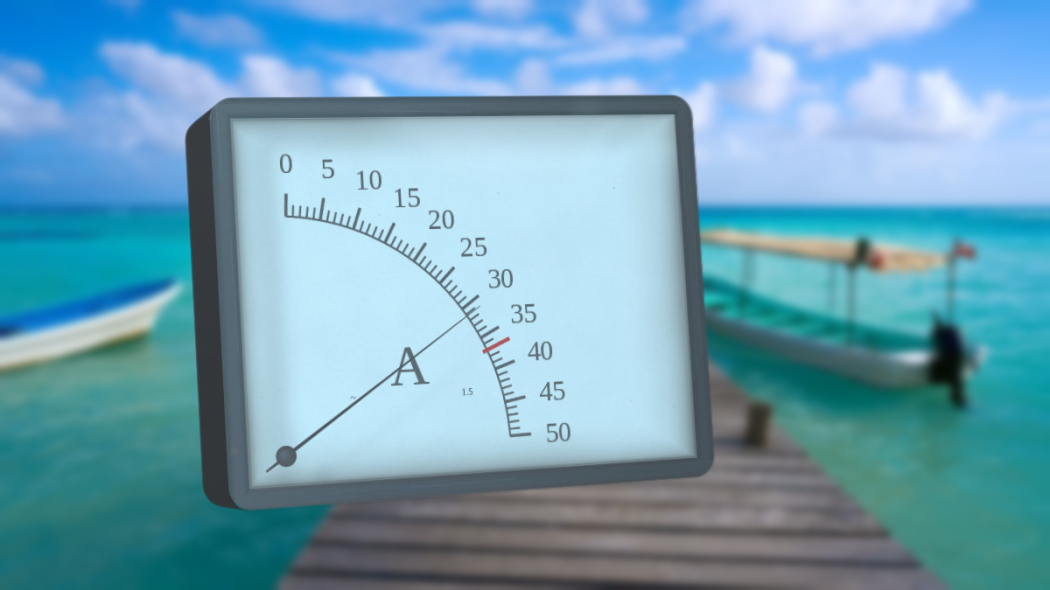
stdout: value=31 unit=A
